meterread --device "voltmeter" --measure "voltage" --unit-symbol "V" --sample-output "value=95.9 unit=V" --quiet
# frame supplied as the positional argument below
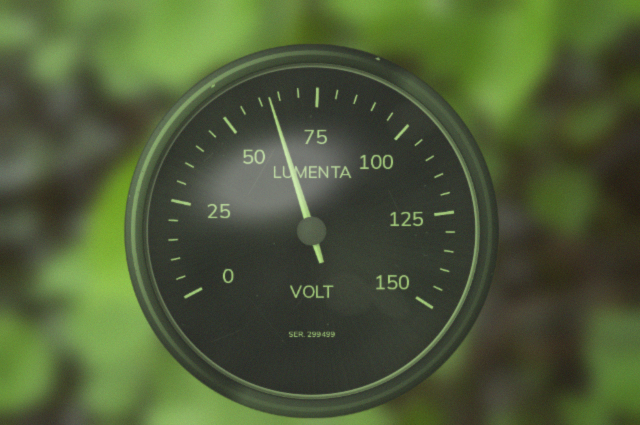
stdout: value=62.5 unit=V
